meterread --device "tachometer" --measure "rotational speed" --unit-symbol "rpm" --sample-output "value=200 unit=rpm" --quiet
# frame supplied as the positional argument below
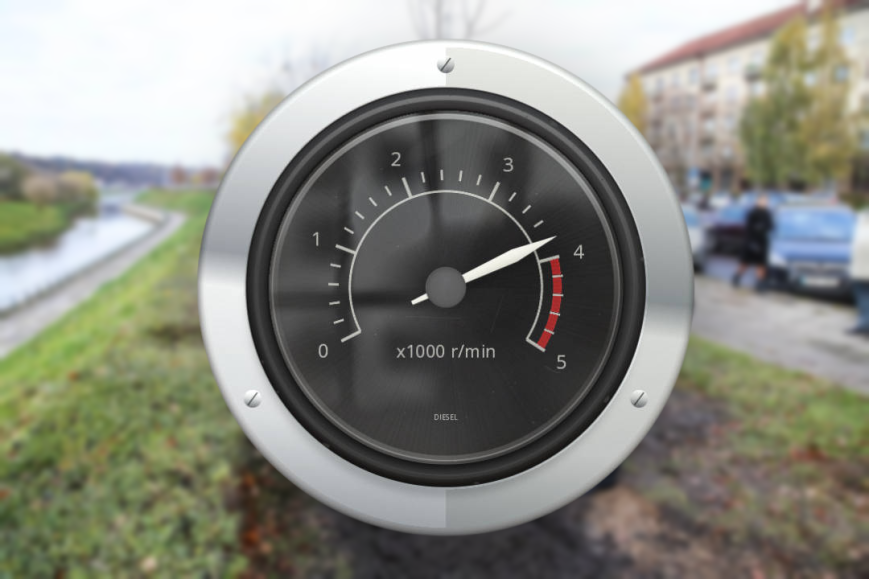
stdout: value=3800 unit=rpm
